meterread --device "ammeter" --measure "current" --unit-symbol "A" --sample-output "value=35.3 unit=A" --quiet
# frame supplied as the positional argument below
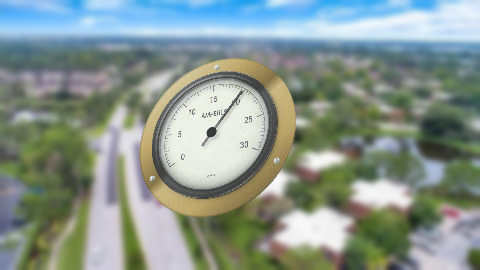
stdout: value=20 unit=A
